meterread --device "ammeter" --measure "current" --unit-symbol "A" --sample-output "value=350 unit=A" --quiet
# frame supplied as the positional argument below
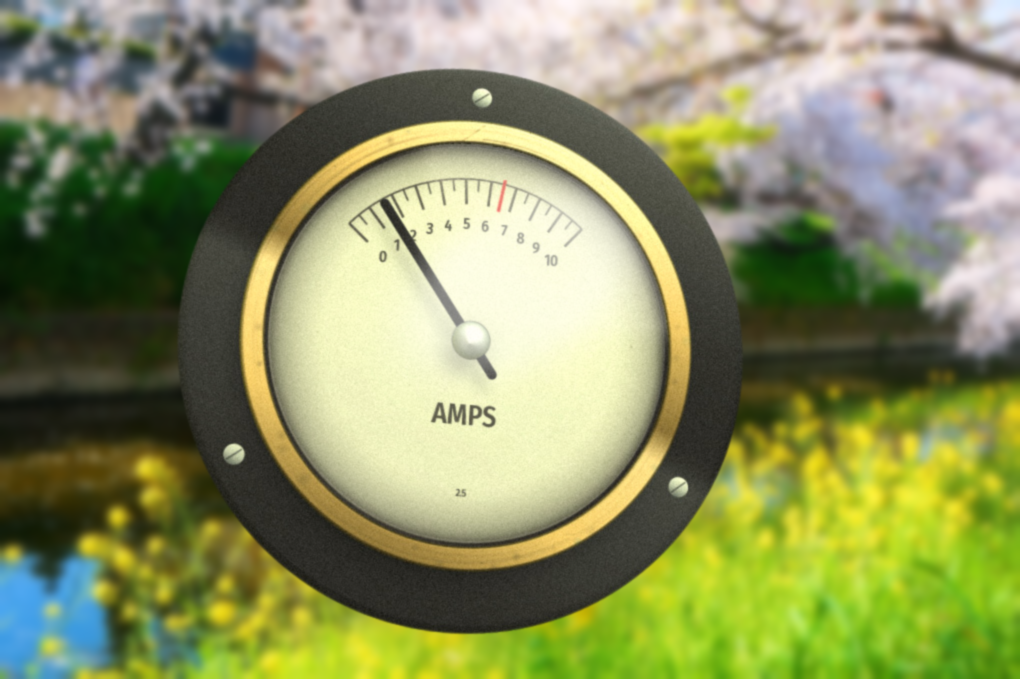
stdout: value=1.5 unit=A
